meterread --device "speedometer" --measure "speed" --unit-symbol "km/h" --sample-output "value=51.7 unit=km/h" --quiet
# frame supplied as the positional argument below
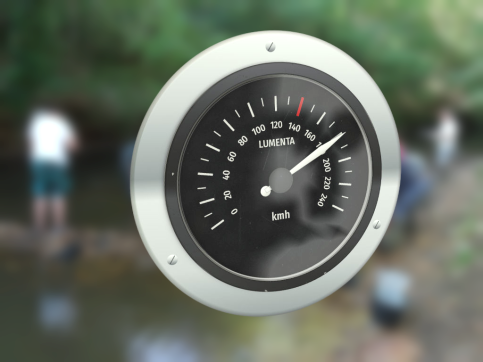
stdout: value=180 unit=km/h
